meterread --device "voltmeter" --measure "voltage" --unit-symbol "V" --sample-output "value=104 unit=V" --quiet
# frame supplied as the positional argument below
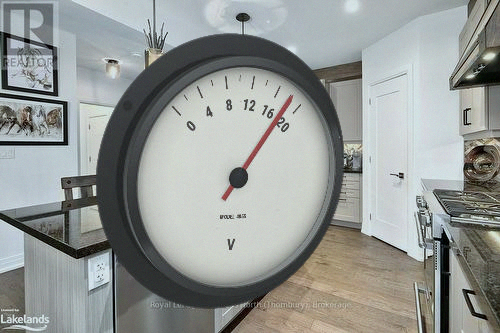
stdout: value=18 unit=V
